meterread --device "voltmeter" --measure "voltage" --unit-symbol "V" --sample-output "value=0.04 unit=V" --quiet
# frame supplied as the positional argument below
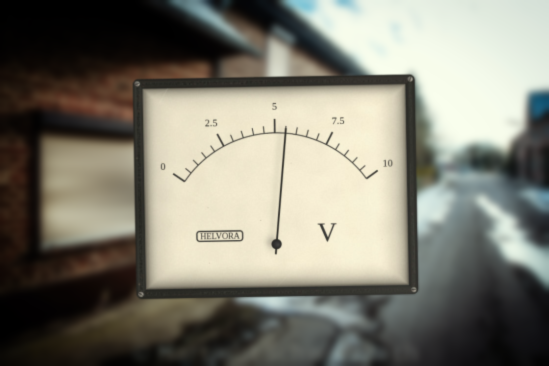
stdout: value=5.5 unit=V
